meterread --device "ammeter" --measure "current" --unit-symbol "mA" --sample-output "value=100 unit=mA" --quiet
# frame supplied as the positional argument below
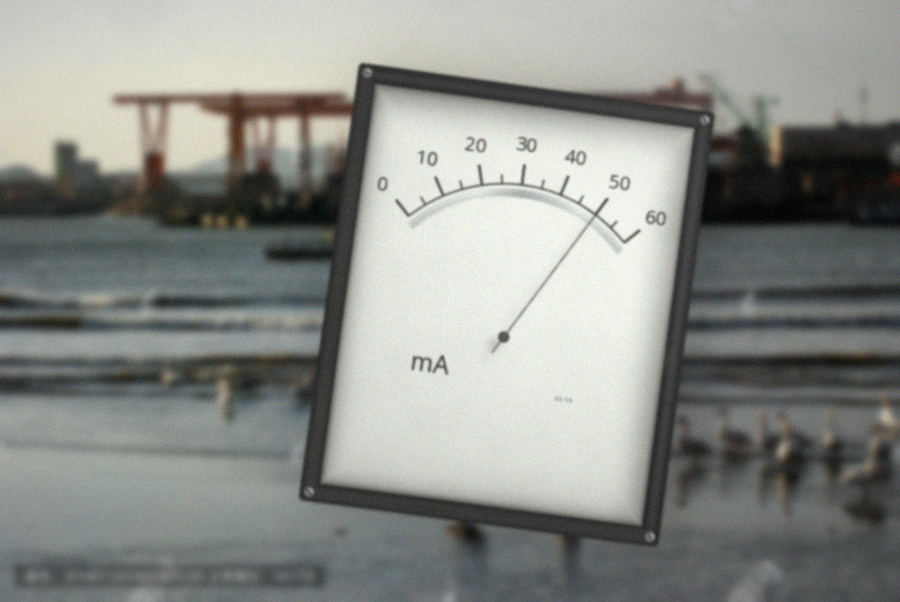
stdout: value=50 unit=mA
